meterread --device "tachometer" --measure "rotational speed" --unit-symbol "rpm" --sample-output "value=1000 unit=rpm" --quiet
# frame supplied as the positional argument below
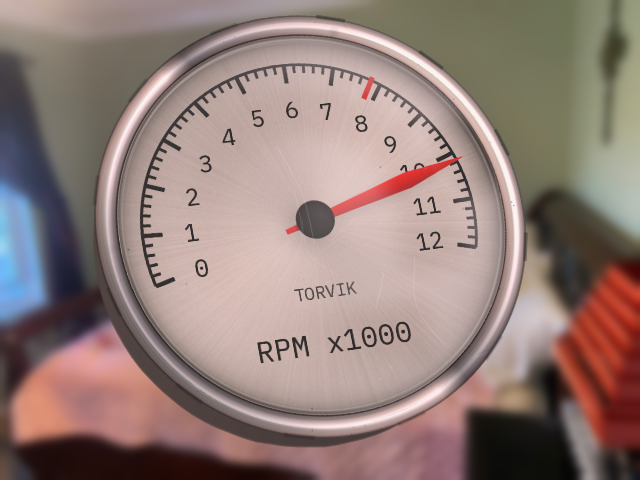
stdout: value=10200 unit=rpm
